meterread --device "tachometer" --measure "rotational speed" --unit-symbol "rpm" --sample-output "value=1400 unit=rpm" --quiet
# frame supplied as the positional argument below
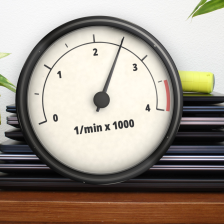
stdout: value=2500 unit=rpm
